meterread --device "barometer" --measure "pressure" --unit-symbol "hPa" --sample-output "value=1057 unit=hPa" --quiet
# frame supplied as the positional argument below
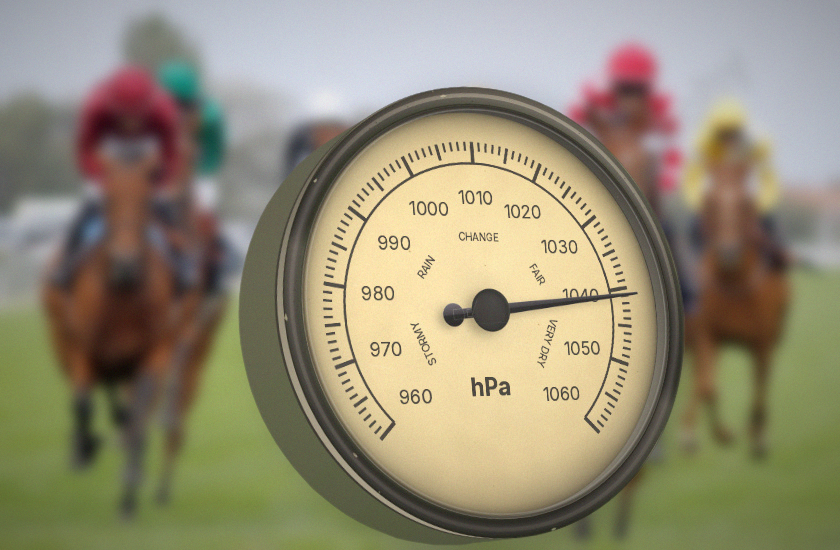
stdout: value=1041 unit=hPa
